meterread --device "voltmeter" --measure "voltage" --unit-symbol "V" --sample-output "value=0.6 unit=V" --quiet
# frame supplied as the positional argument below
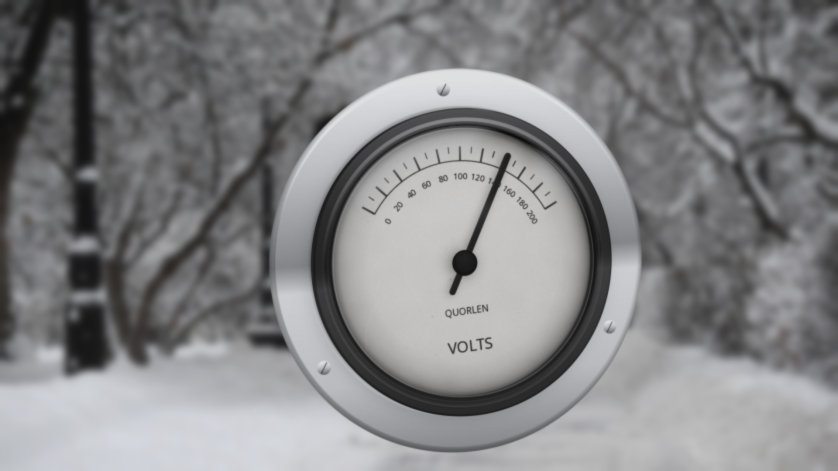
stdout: value=140 unit=V
